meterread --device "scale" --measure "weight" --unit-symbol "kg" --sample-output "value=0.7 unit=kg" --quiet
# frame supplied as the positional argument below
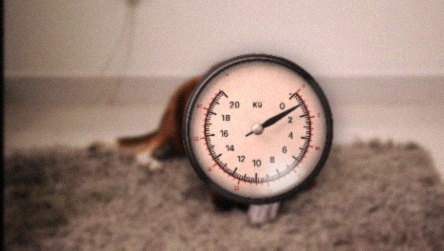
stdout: value=1 unit=kg
